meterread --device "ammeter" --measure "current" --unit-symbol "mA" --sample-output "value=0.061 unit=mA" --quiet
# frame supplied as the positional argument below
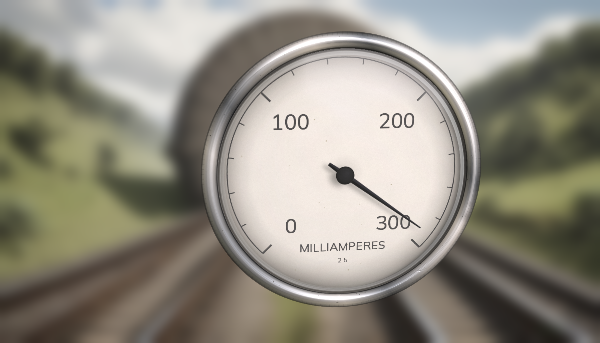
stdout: value=290 unit=mA
